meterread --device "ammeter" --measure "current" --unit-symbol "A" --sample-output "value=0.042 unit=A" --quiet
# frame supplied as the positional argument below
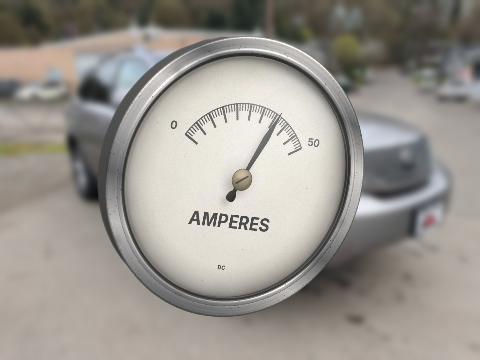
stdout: value=35 unit=A
